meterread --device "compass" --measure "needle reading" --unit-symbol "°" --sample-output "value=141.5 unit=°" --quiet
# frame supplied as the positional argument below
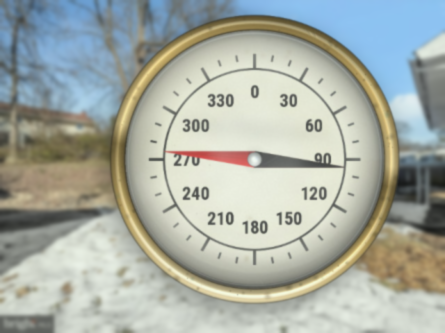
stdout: value=275 unit=°
